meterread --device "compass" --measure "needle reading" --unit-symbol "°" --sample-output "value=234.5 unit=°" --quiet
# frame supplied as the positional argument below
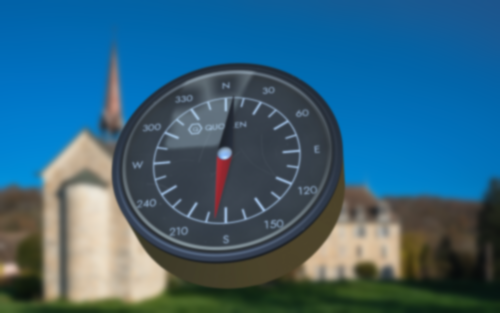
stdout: value=187.5 unit=°
